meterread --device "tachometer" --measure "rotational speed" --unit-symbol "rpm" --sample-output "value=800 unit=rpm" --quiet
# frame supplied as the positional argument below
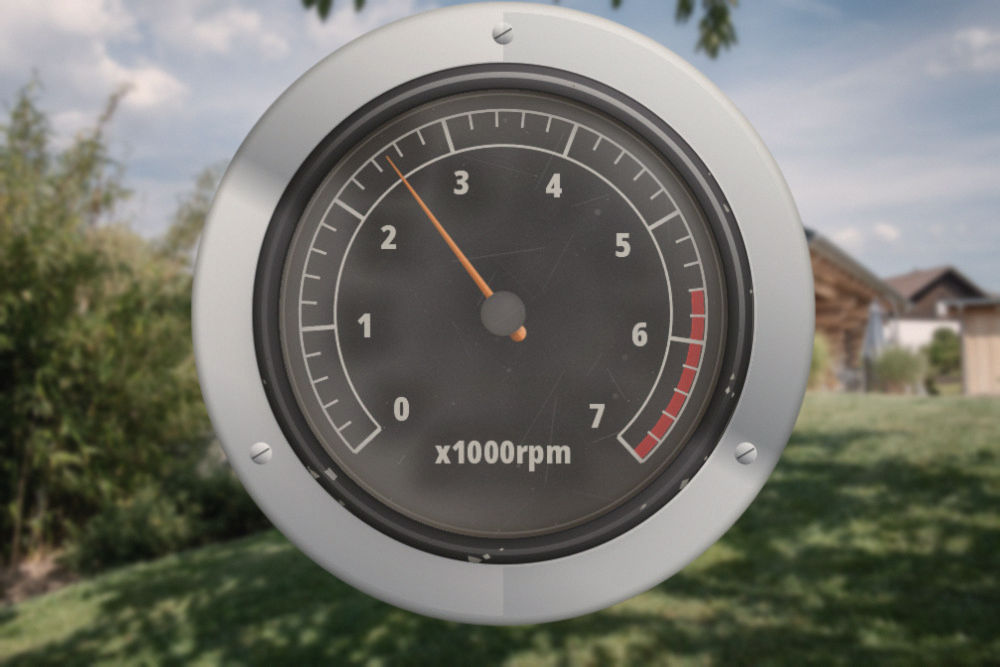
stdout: value=2500 unit=rpm
